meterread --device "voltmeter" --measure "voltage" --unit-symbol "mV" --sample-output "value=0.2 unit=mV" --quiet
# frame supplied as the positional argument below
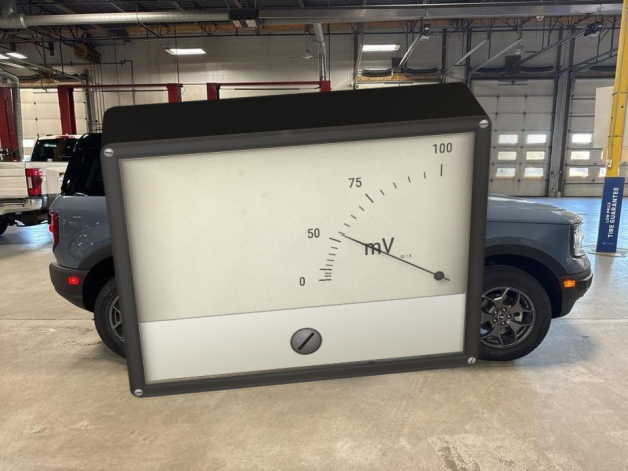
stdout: value=55 unit=mV
